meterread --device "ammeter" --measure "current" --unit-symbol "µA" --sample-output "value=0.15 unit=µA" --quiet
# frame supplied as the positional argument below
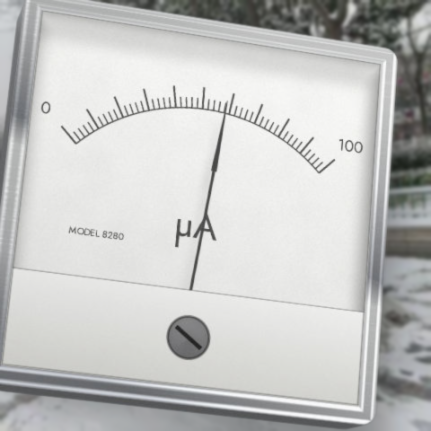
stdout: value=58 unit=µA
